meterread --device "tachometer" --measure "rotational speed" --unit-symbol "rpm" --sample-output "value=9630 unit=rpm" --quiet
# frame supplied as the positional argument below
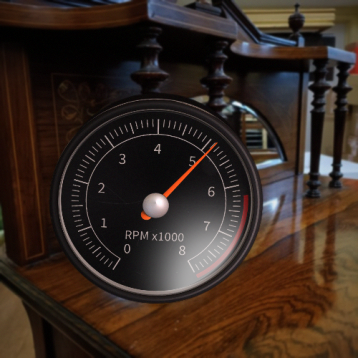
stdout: value=5100 unit=rpm
